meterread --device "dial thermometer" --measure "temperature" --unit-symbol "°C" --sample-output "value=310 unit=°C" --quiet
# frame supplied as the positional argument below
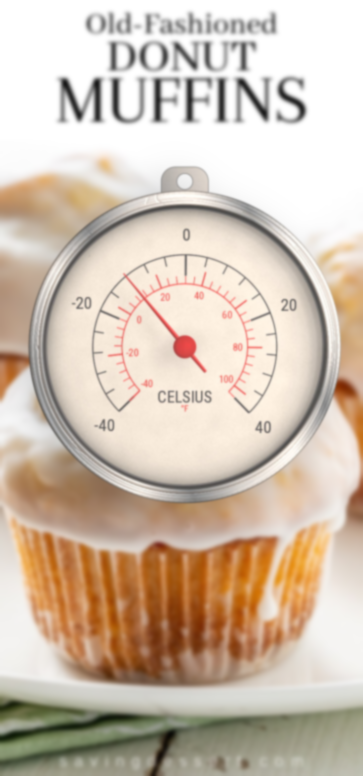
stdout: value=-12 unit=°C
